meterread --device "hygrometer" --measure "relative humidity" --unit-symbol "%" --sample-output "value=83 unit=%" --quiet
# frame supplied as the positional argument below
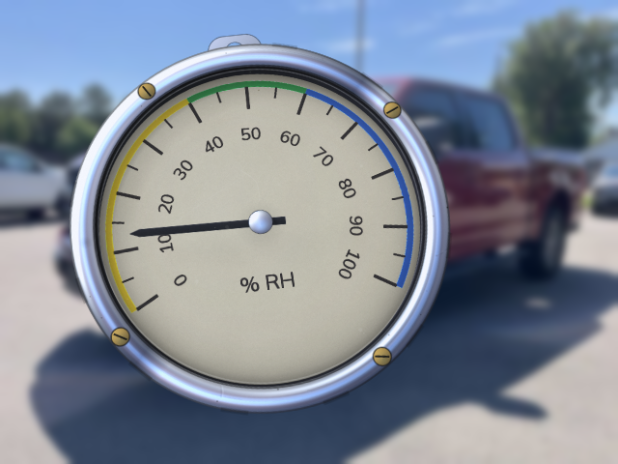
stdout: value=12.5 unit=%
